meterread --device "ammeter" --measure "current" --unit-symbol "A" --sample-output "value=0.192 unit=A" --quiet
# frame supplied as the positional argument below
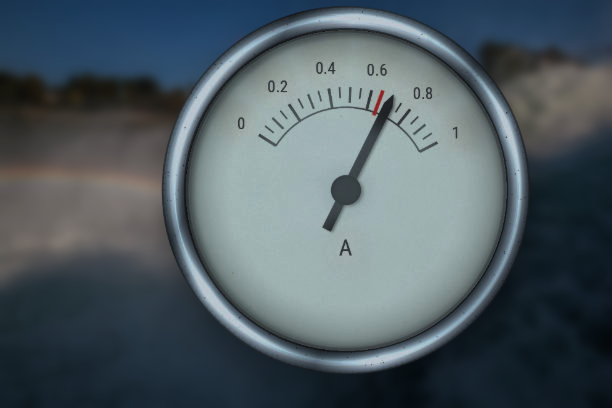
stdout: value=0.7 unit=A
